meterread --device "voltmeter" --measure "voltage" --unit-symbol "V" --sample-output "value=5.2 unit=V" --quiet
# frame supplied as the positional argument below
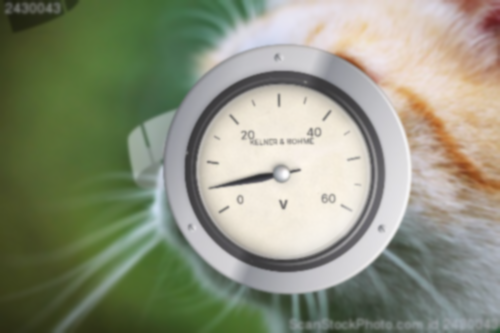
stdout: value=5 unit=V
